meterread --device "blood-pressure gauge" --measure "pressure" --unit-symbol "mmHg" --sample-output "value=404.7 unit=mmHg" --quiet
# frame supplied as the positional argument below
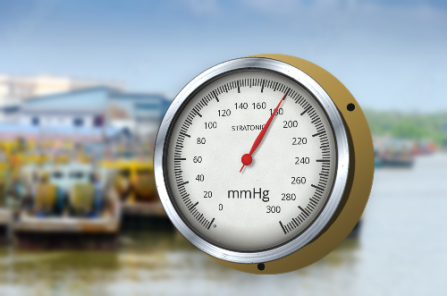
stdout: value=180 unit=mmHg
